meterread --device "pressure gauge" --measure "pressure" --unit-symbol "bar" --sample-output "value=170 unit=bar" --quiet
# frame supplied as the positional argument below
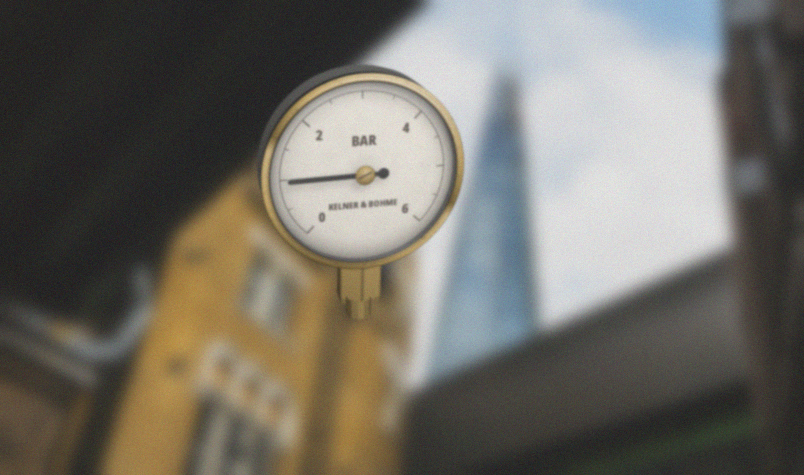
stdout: value=1 unit=bar
